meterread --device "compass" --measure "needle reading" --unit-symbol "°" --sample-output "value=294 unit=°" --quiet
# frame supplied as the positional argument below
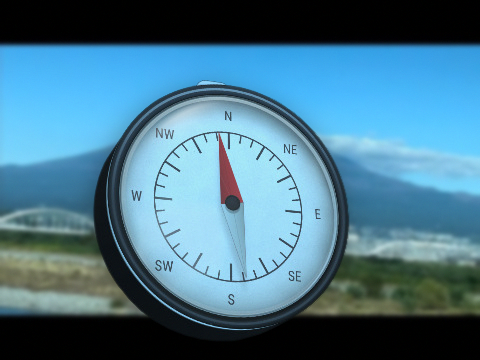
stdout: value=350 unit=°
